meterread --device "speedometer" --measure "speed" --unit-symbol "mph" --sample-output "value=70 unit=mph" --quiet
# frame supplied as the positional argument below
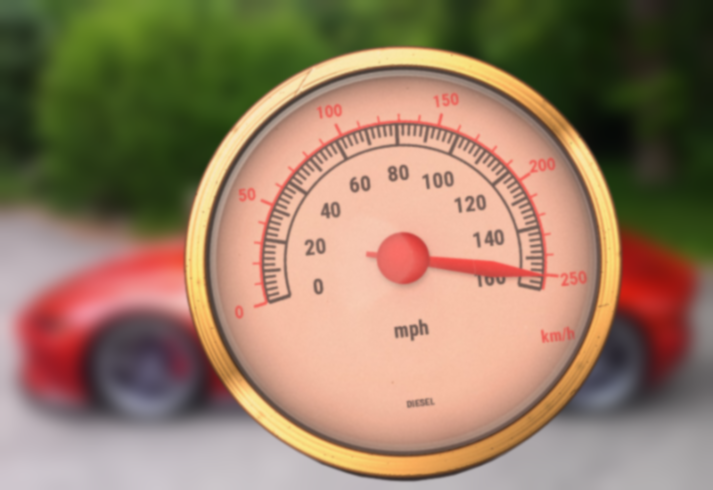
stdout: value=156 unit=mph
